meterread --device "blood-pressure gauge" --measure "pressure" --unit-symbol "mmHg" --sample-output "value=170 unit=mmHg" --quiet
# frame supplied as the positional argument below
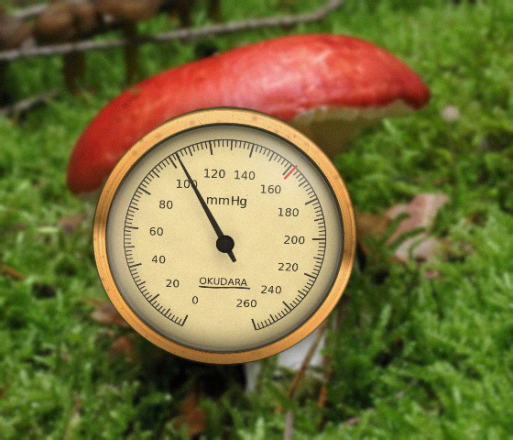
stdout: value=104 unit=mmHg
